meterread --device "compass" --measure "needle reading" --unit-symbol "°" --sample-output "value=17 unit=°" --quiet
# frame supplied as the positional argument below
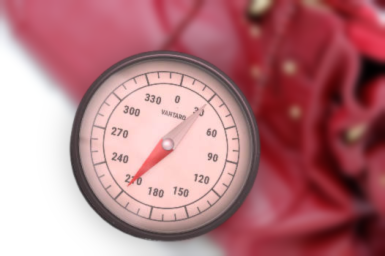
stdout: value=210 unit=°
